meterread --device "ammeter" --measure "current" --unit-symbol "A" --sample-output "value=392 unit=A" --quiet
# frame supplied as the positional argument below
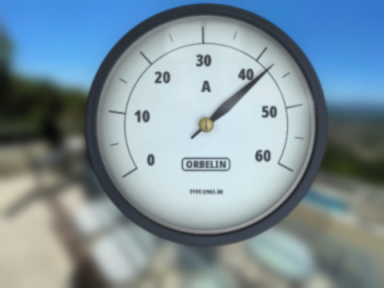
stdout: value=42.5 unit=A
